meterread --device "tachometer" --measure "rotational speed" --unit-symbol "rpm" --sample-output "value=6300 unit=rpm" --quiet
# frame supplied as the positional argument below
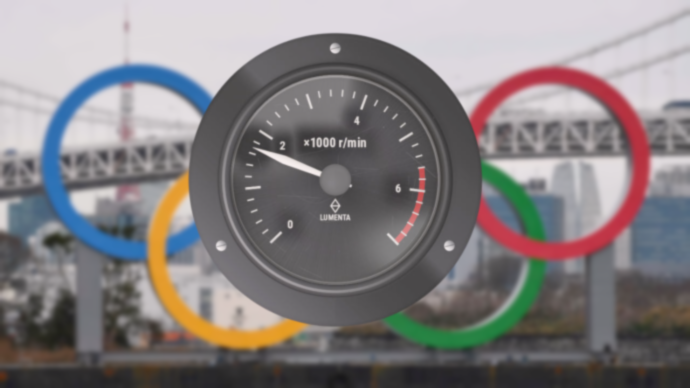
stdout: value=1700 unit=rpm
